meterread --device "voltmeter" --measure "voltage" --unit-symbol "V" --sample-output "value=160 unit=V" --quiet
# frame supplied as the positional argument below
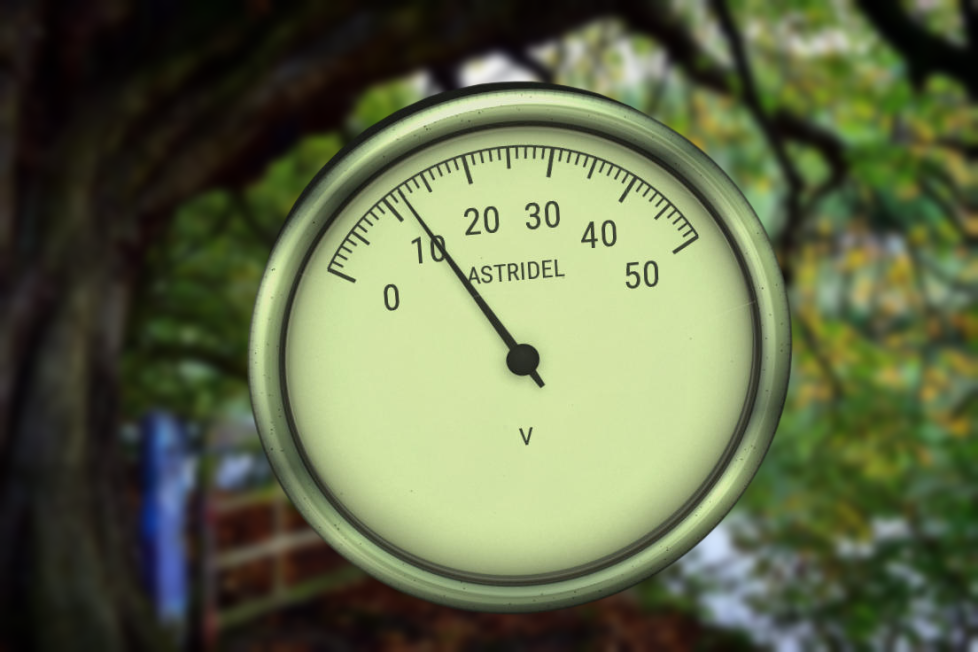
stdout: value=12 unit=V
